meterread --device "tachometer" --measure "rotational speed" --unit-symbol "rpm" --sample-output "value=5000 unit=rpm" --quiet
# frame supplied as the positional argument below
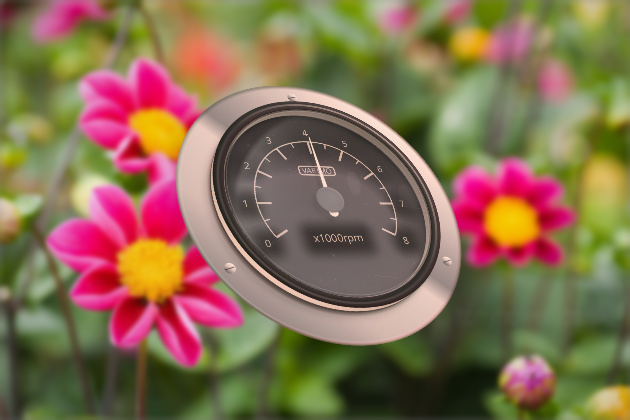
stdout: value=4000 unit=rpm
